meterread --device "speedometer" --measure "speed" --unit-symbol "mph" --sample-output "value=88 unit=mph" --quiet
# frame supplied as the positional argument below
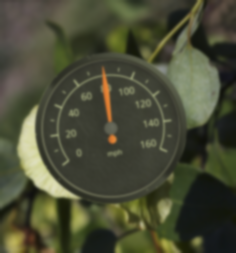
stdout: value=80 unit=mph
